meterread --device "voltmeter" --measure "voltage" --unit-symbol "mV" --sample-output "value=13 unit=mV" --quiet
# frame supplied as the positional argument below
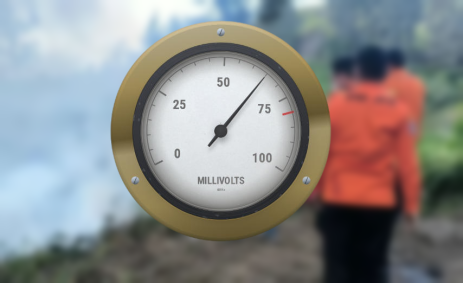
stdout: value=65 unit=mV
